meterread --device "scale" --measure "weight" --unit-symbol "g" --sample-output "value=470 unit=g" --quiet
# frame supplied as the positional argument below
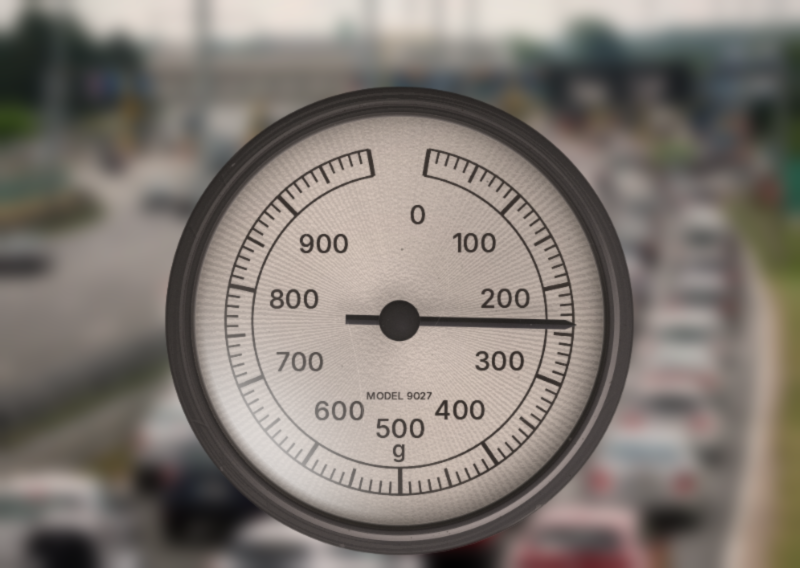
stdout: value=240 unit=g
